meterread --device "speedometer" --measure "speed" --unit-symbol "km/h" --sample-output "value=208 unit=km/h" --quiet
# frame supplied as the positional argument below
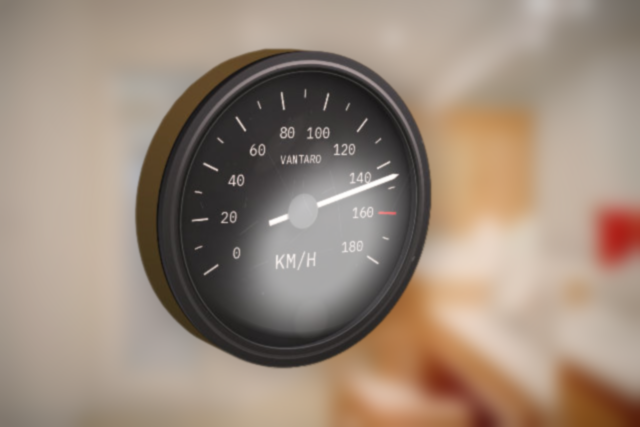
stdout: value=145 unit=km/h
